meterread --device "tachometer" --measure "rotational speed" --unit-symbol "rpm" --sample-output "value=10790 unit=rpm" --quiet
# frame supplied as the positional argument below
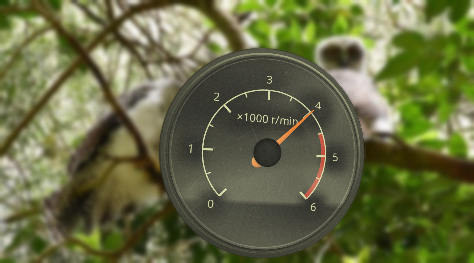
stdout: value=4000 unit=rpm
